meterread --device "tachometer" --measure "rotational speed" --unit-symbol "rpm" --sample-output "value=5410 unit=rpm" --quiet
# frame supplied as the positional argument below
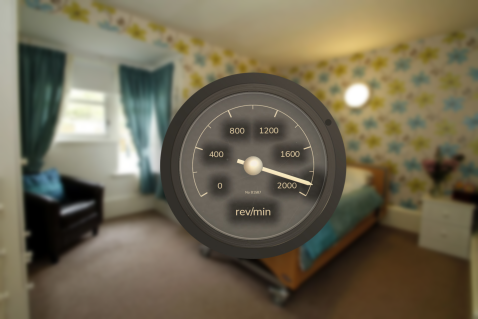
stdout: value=1900 unit=rpm
